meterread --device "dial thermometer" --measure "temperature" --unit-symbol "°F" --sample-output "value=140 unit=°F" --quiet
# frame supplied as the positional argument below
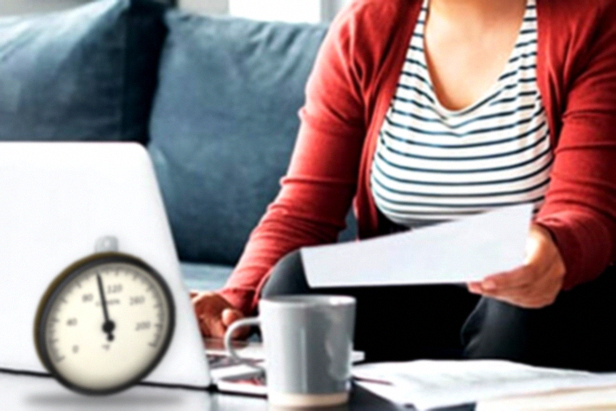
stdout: value=100 unit=°F
